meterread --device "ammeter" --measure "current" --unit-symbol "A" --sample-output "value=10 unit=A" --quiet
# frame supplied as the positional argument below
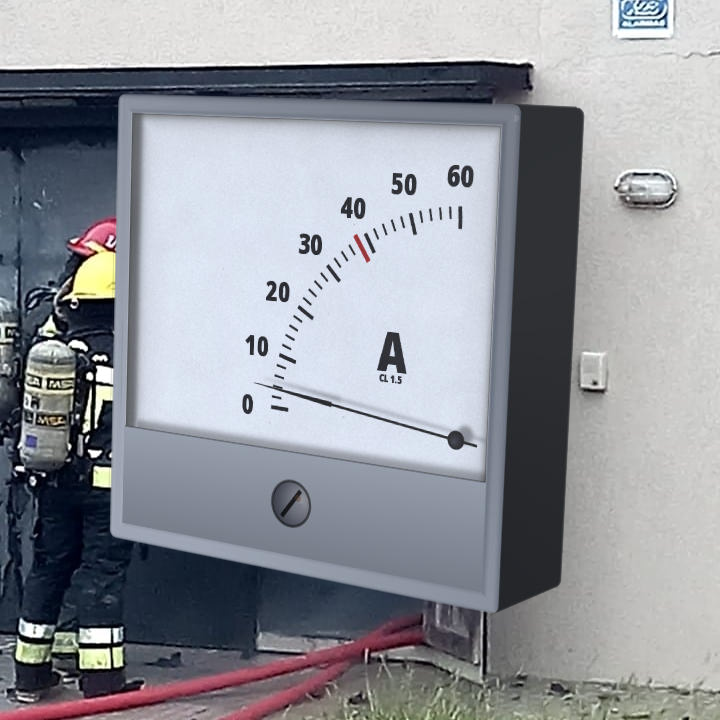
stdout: value=4 unit=A
